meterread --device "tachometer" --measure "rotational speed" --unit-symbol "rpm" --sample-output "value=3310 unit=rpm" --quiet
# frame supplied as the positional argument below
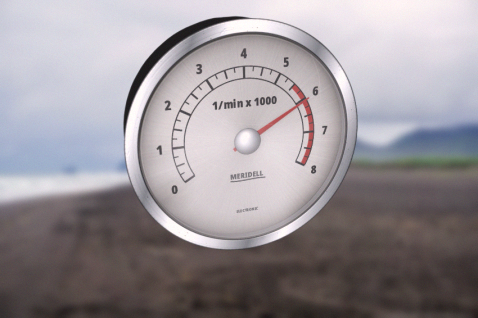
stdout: value=6000 unit=rpm
